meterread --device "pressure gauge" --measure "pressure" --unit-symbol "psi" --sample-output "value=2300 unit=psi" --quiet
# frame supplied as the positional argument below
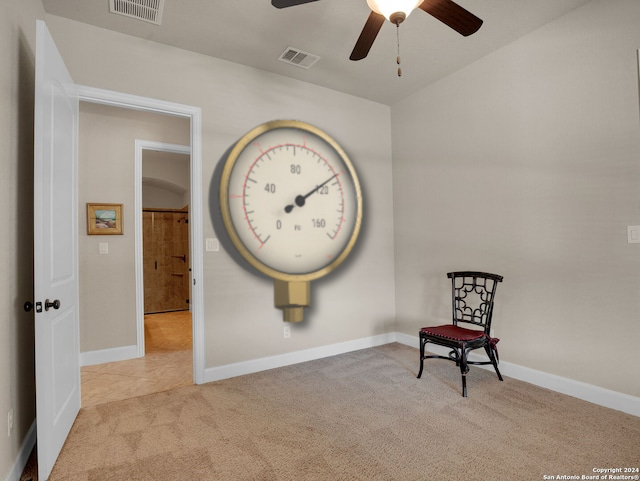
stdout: value=115 unit=psi
